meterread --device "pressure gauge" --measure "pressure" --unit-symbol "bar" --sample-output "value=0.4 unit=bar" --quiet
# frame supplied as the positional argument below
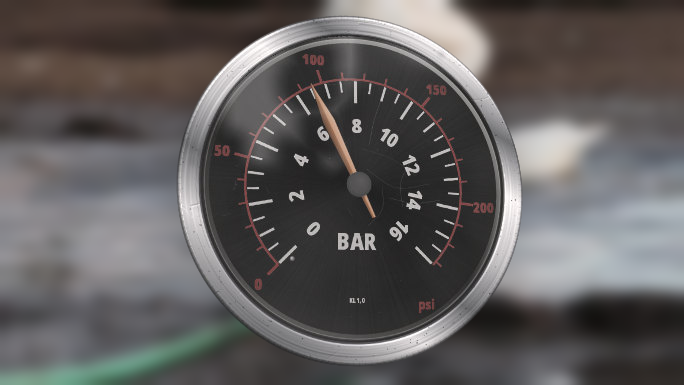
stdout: value=6.5 unit=bar
